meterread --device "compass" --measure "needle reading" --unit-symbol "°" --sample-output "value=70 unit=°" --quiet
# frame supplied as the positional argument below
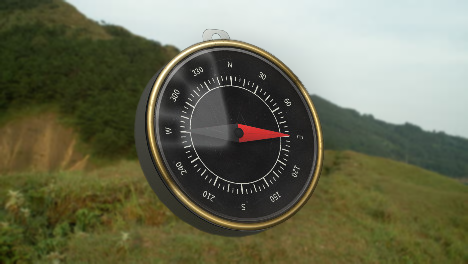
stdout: value=90 unit=°
